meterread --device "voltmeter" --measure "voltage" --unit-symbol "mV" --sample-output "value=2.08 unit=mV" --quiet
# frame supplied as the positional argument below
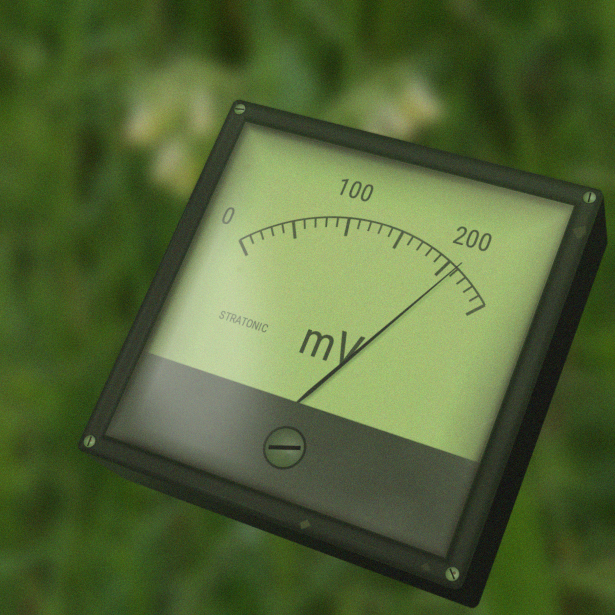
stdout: value=210 unit=mV
